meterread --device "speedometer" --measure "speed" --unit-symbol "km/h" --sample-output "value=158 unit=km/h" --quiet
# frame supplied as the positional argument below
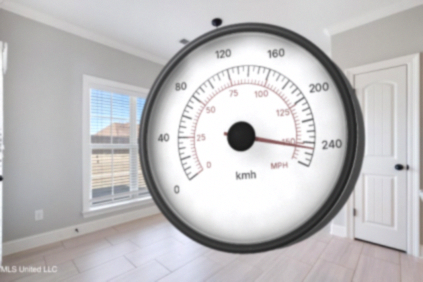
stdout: value=245 unit=km/h
